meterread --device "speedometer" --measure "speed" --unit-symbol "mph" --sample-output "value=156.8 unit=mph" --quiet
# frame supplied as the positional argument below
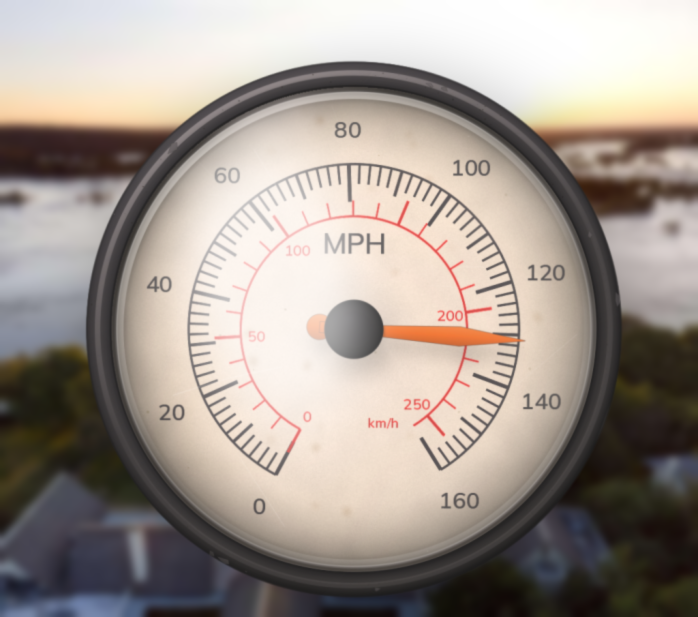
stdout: value=131 unit=mph
